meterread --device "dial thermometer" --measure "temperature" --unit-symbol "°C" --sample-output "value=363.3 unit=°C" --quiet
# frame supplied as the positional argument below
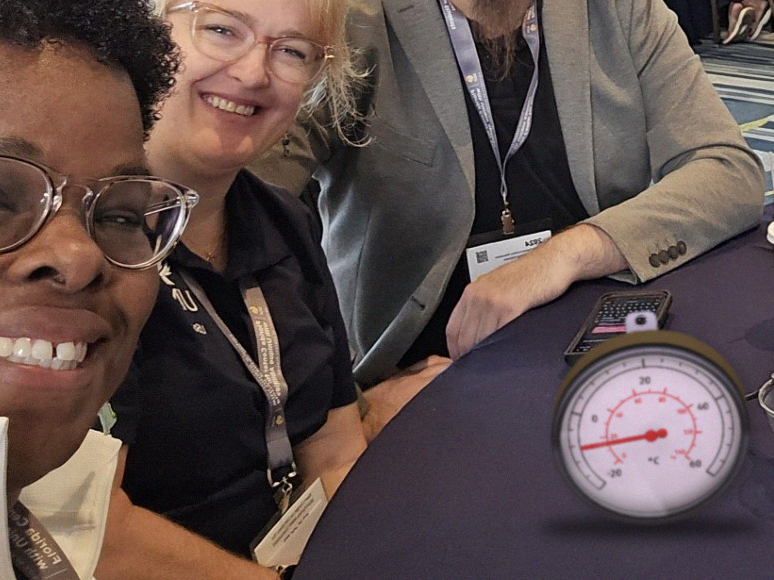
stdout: value=-8 unit=°C
